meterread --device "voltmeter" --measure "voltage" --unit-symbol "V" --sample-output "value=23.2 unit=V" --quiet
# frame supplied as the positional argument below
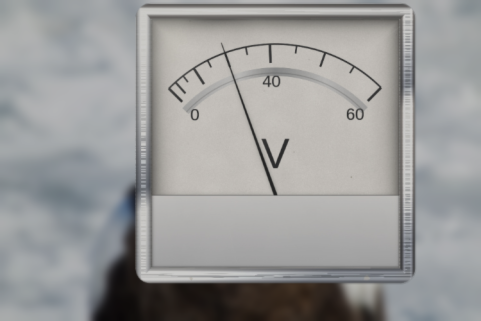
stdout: value=30 unit=V
